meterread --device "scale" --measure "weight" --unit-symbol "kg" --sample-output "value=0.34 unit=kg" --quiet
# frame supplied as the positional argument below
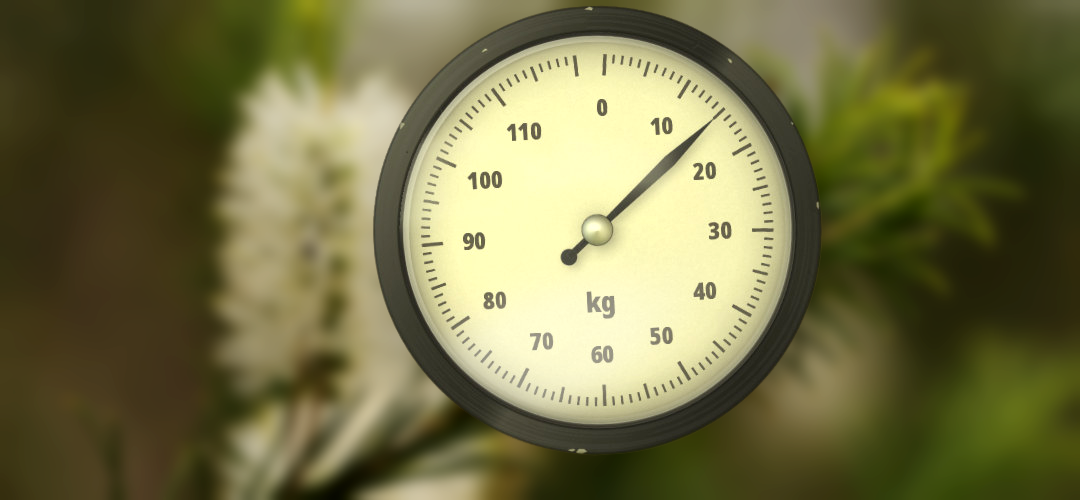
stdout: value=15 unit=kg
